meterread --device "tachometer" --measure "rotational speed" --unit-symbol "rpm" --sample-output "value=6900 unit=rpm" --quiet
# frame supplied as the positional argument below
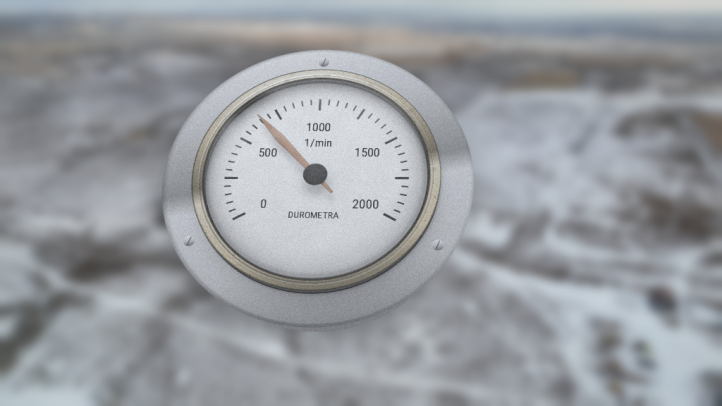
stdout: value=650 unit=rpm
